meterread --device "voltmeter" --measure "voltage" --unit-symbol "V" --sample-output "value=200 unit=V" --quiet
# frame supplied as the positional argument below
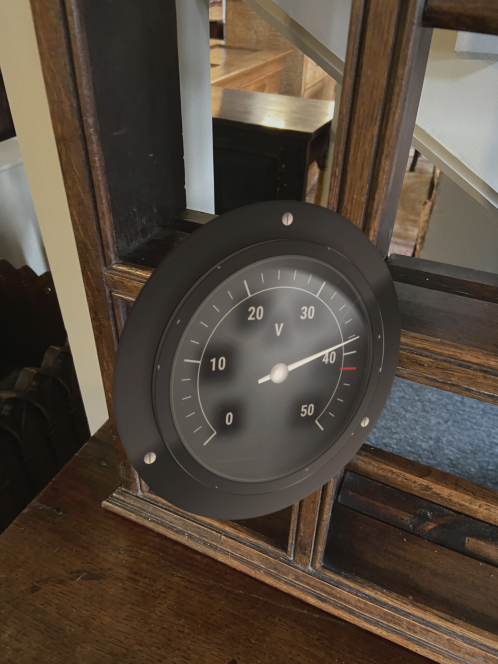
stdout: value=38 unit=V
